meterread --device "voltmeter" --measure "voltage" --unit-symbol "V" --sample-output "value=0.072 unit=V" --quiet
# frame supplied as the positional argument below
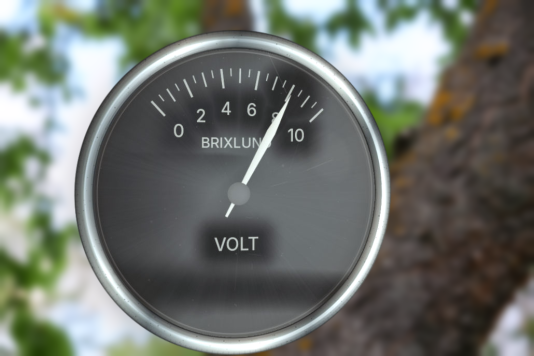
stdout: value=8 unit=V
